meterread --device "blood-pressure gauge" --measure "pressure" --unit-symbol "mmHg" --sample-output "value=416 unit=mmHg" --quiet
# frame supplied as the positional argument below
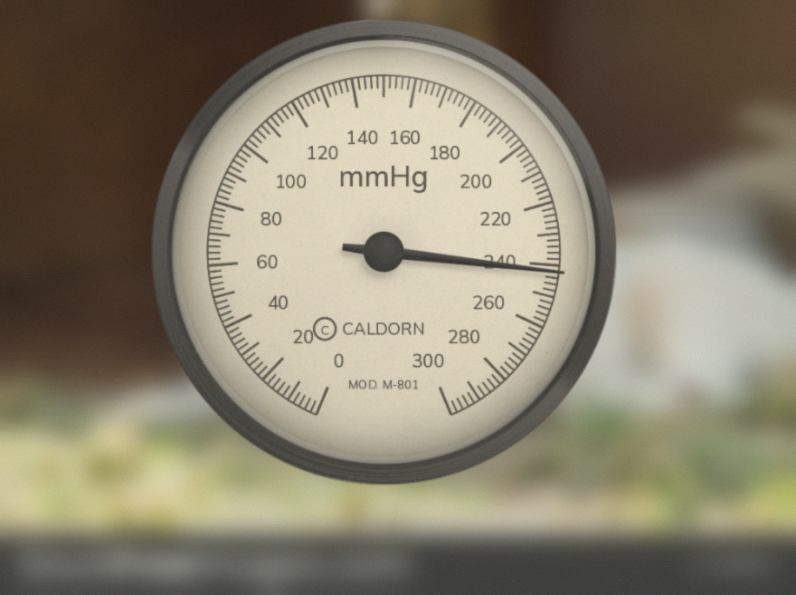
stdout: value=242 unit=mmHg
